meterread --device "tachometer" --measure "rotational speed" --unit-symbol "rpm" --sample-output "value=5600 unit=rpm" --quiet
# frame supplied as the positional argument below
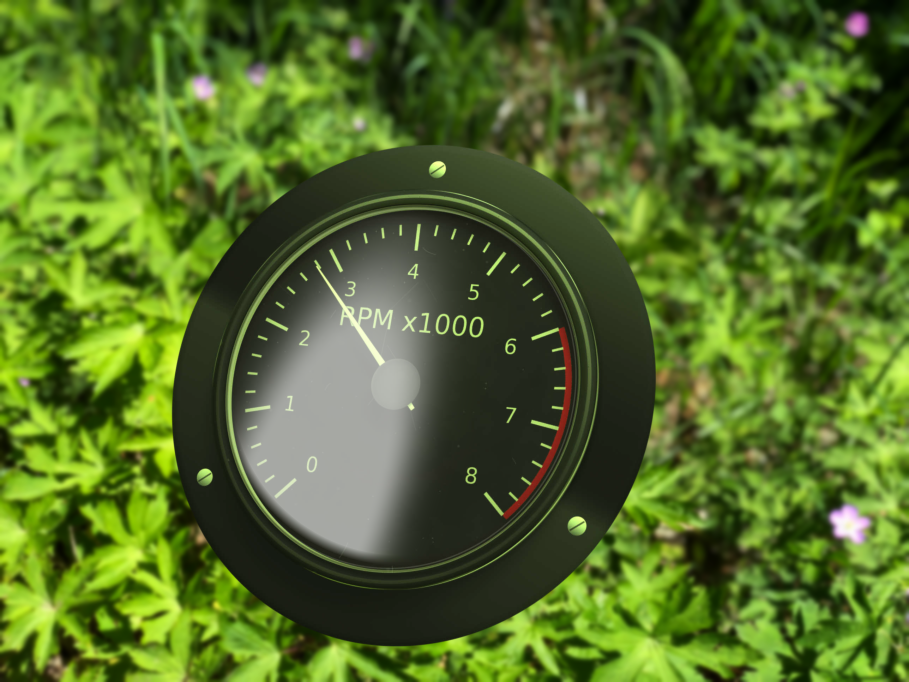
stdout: value=2800 unit=rpm
